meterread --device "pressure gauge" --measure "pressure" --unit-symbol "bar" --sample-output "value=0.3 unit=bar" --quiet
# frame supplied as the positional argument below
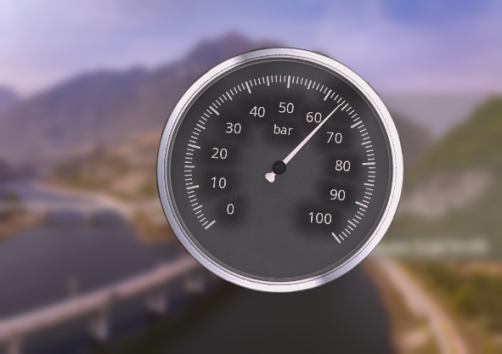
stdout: value=64 unit=bar
